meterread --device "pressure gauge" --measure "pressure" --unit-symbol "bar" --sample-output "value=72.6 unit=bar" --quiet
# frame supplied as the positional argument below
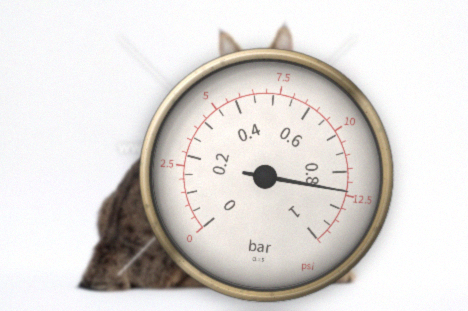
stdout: value=0.85 unit=bar
